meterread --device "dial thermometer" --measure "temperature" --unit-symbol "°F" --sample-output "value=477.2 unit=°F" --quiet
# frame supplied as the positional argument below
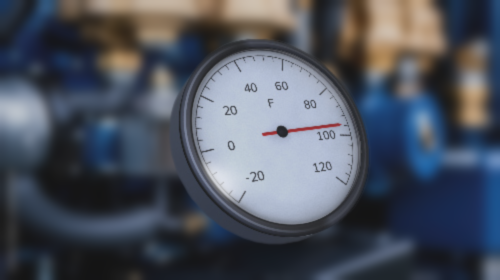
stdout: value=96 unit=°F
